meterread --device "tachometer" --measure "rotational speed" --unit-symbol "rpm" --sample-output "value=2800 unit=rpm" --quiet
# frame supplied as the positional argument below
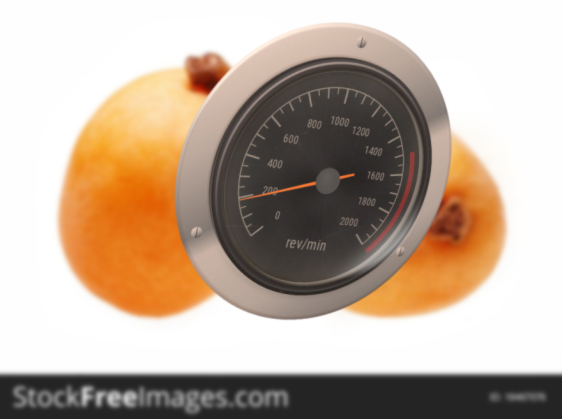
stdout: value=200 unit=rpm
